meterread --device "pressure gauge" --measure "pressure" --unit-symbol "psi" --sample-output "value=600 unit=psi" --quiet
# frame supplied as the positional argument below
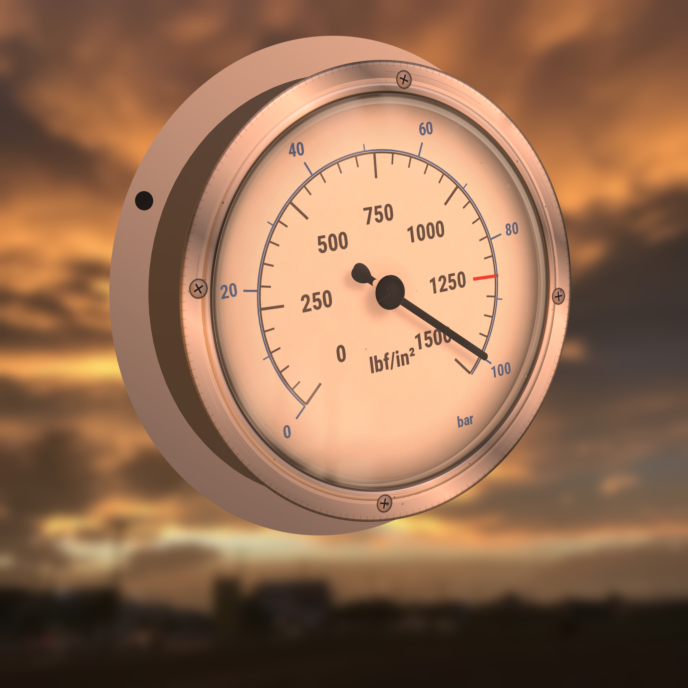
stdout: value=1450 unit=psi
